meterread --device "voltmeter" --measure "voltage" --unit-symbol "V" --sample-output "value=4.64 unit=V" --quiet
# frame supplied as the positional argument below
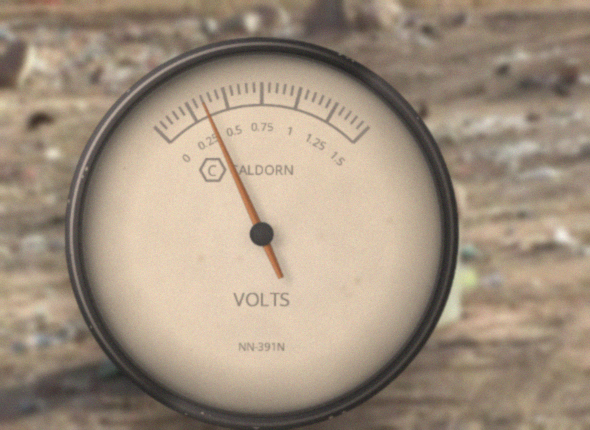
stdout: value=0.35 unit=V
